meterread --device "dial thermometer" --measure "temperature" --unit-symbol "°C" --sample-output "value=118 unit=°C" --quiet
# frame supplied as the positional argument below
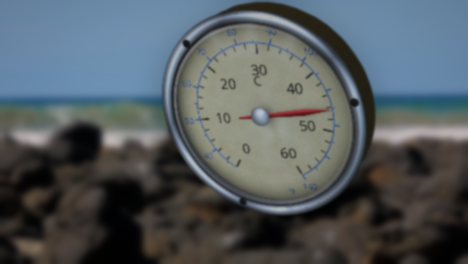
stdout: value=46 unit=°C
